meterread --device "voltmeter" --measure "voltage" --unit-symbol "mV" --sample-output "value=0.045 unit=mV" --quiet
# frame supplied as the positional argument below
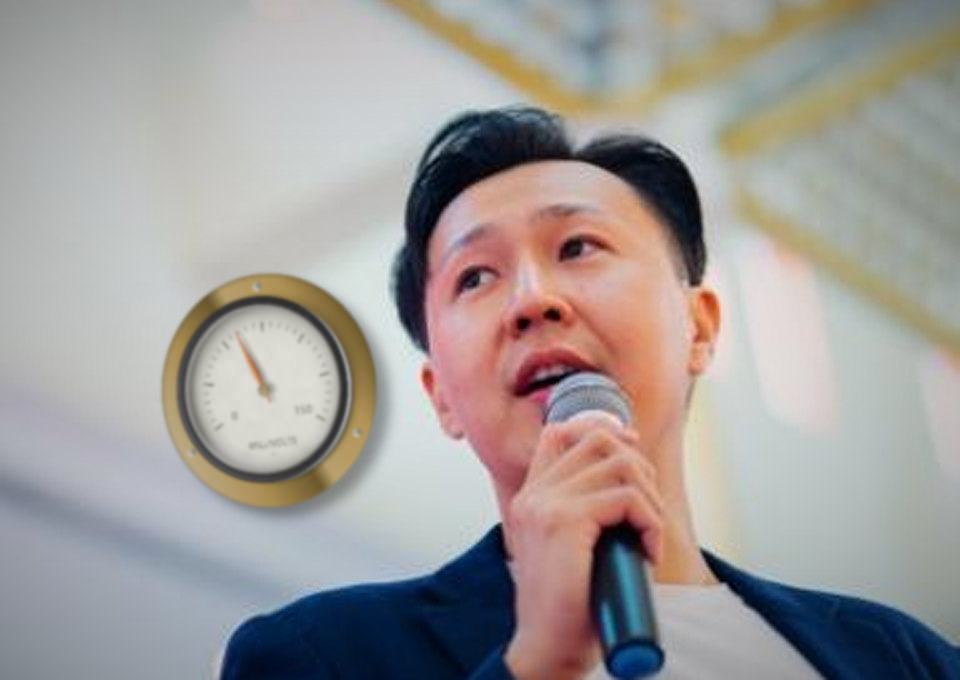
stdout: value=60 unit=mV
